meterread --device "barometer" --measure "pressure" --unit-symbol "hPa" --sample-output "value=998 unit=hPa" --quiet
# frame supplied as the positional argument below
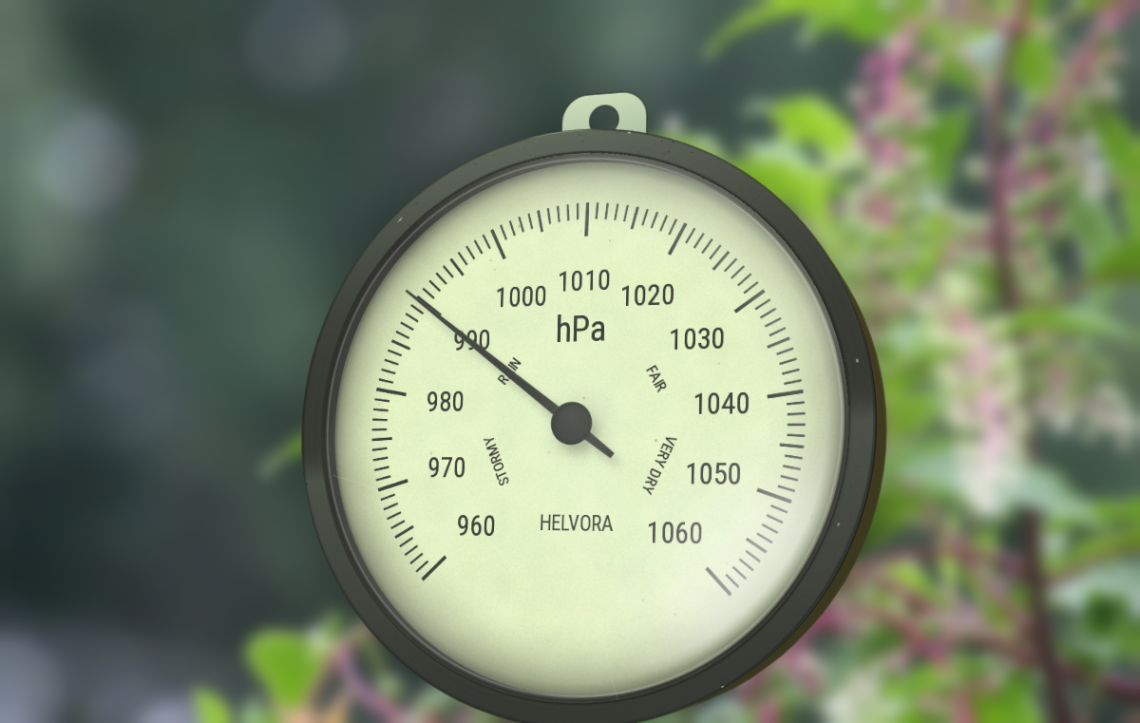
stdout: value=990 unit=hPa
